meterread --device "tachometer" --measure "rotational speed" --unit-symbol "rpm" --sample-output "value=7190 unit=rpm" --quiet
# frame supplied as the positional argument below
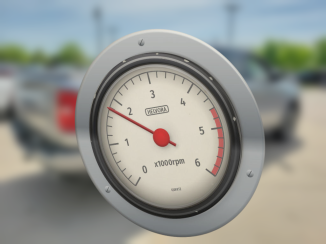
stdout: value=1800 unit=rpm
